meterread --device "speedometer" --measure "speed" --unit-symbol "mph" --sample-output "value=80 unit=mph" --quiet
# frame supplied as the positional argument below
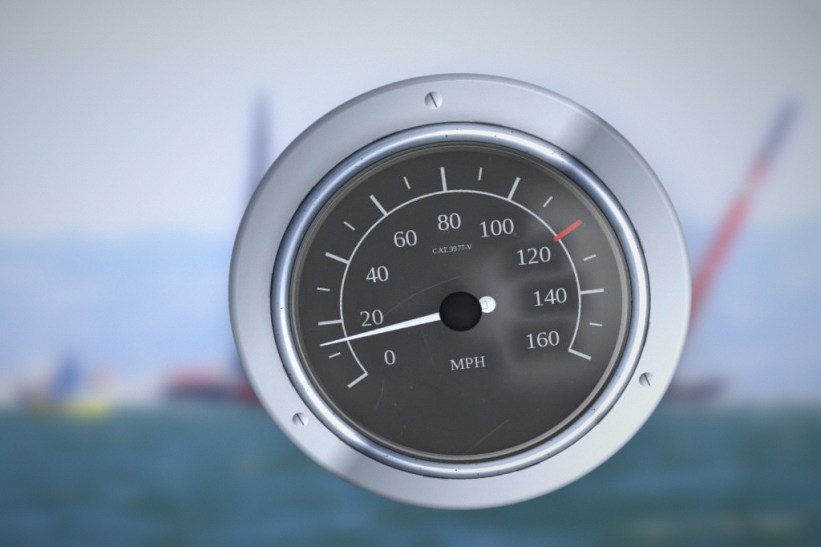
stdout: value=15 unit=mph
